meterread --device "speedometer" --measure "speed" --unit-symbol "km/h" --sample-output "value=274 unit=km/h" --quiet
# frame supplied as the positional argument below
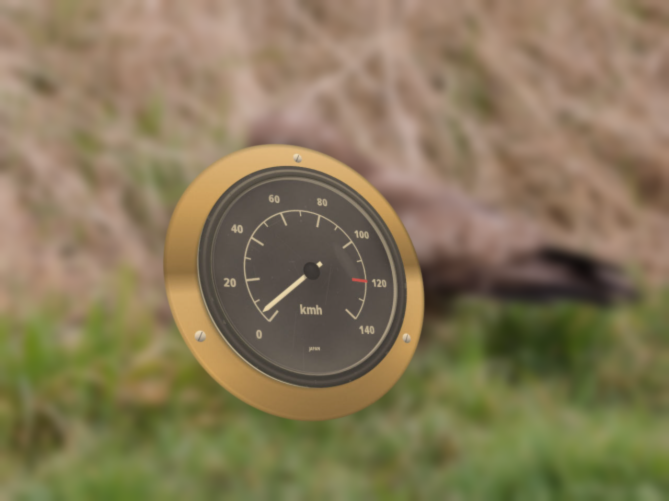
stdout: value=5 unit=km/h
